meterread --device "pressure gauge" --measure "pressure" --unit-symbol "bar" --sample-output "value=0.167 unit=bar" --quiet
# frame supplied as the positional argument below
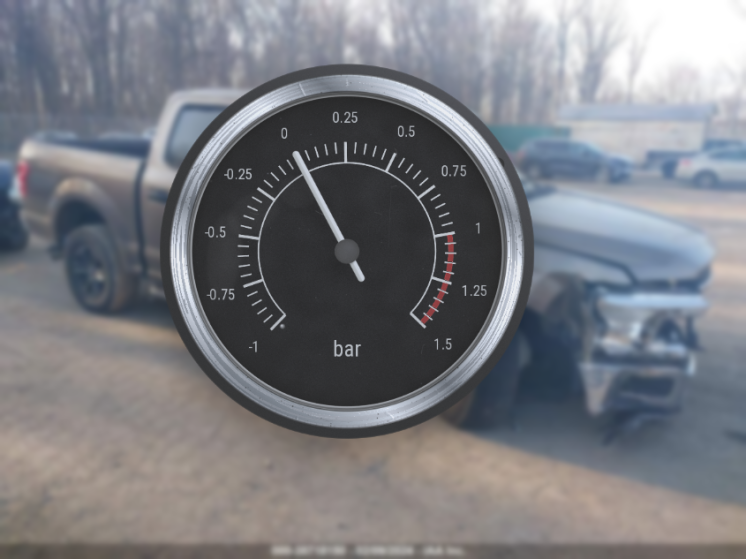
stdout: value=0 unit=bar
